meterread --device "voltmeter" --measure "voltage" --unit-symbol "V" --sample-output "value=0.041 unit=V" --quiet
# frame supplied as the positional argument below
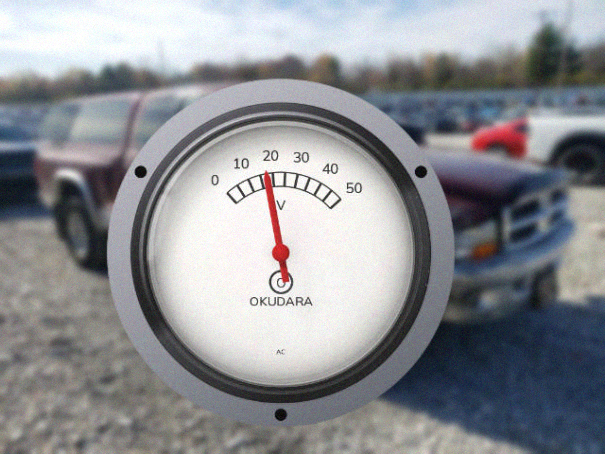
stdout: value=17.5 unit=V
